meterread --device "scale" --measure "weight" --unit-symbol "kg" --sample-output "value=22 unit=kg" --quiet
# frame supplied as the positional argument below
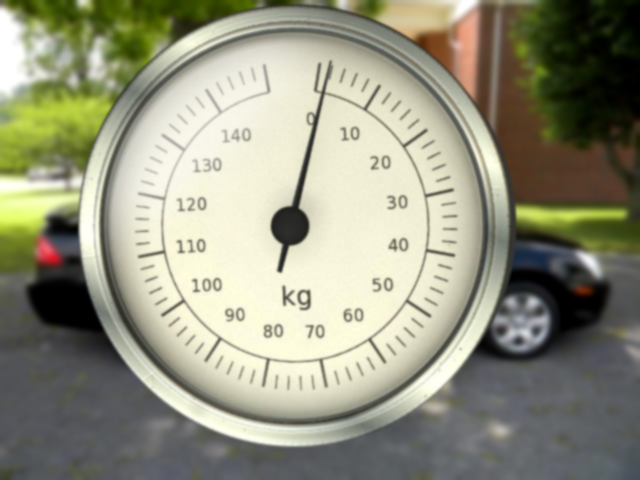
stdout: value=2 unit=kg
